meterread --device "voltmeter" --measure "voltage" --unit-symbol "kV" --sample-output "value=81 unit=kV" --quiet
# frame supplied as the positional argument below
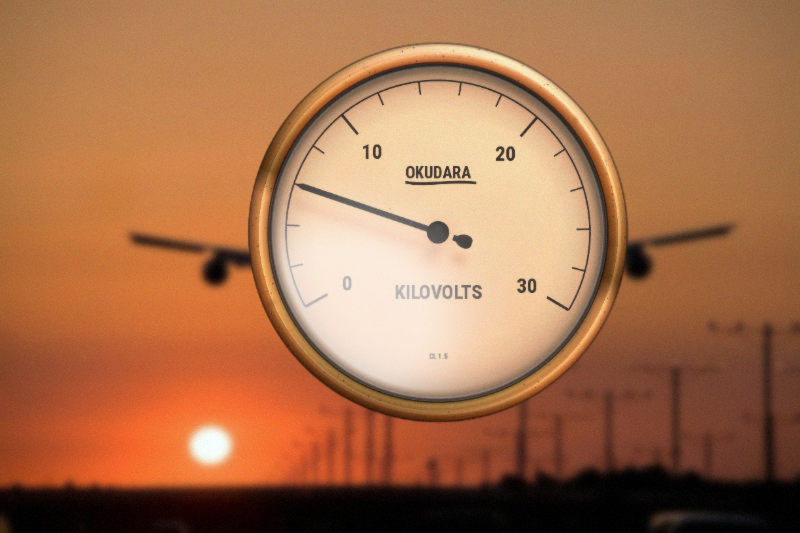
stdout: value=6 unit=kV
